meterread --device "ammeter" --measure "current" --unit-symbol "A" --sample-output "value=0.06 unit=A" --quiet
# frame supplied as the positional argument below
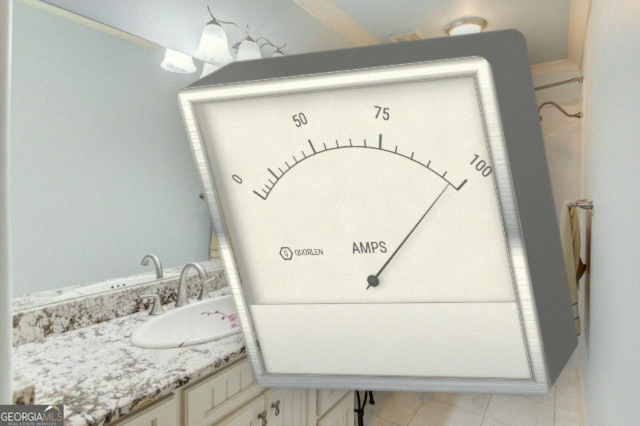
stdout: value=97.5 unit=A
